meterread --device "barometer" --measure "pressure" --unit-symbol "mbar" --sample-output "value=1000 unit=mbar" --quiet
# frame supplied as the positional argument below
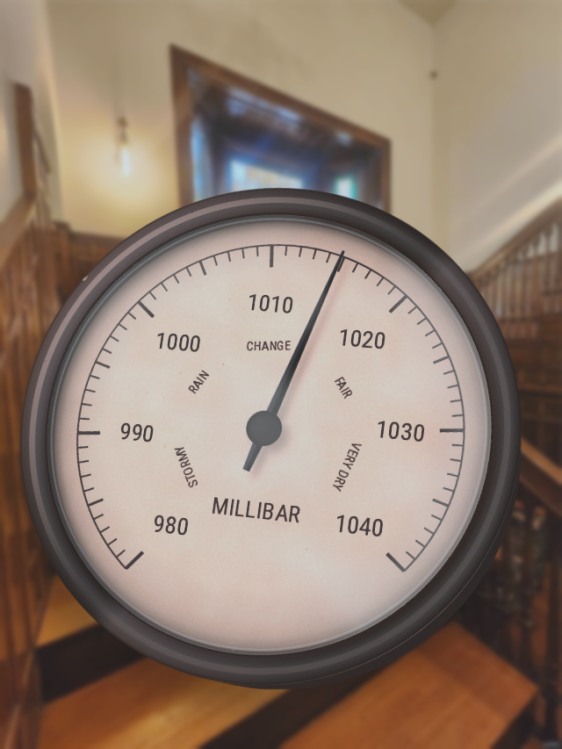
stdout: value=1015 unit=mbar
